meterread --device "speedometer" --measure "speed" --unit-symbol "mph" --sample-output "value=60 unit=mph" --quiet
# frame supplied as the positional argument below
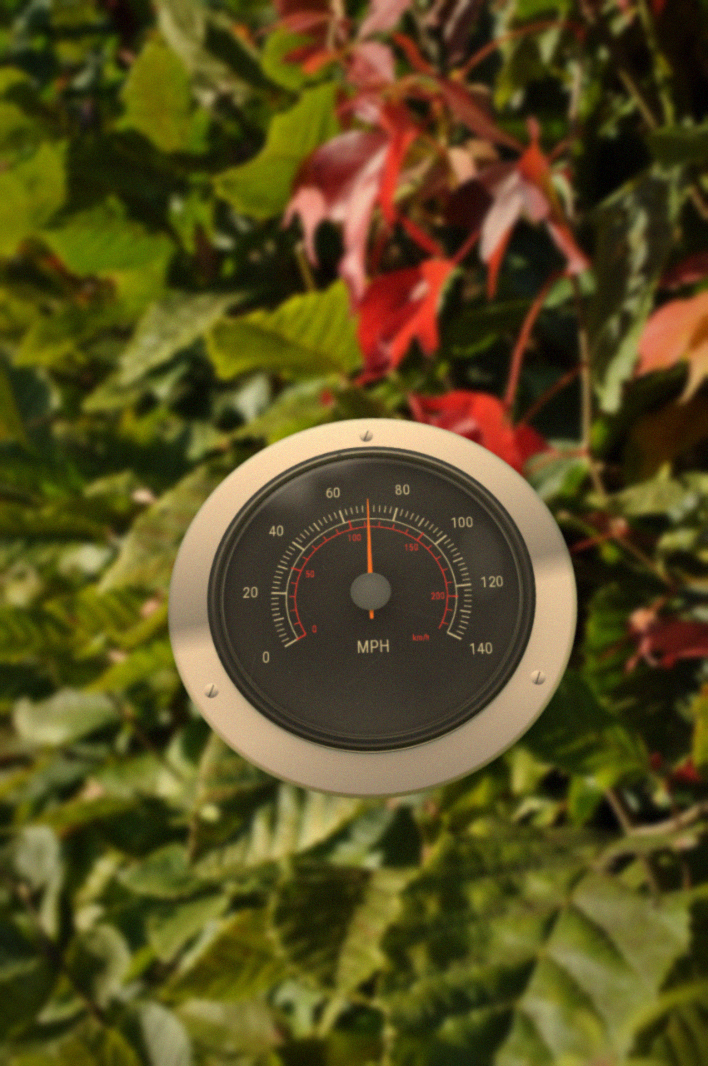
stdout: value=70 unit=mph
